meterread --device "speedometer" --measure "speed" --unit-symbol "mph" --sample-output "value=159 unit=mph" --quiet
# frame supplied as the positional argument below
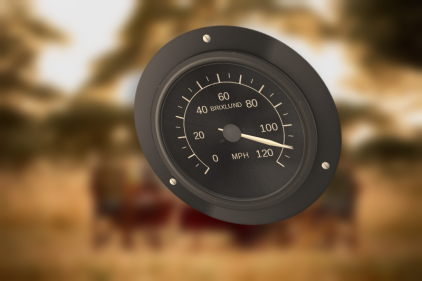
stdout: value=110 unit=mph
